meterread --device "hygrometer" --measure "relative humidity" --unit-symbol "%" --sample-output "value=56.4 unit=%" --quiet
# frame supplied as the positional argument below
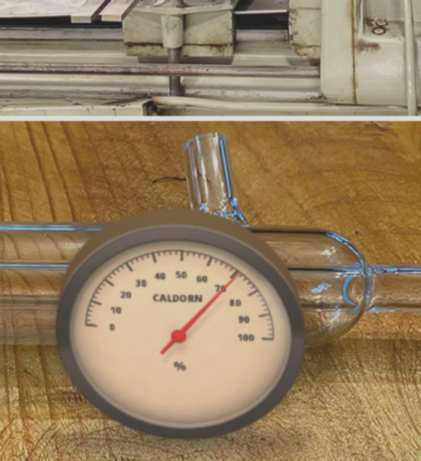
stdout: value=70 unit=%
